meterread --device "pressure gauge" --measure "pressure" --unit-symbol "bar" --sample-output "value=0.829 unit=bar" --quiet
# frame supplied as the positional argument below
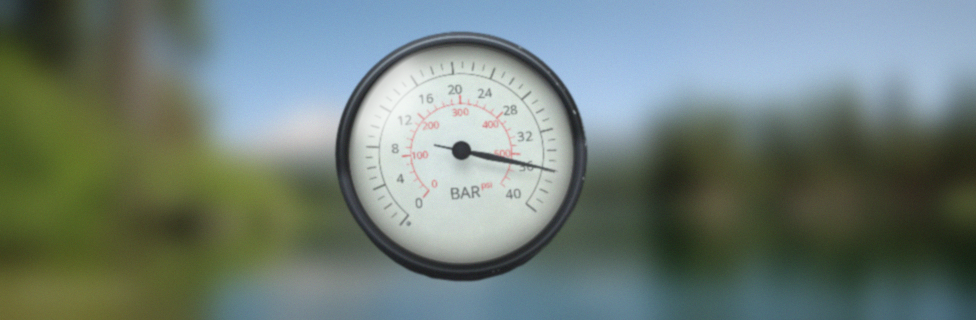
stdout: value=36 unit=bar
